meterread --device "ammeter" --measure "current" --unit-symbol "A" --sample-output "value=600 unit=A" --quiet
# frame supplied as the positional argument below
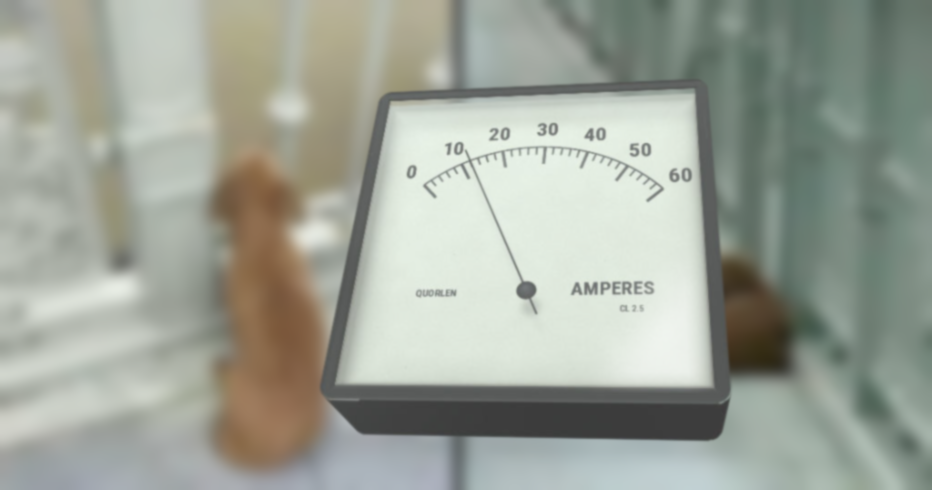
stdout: value=12 unit=A
